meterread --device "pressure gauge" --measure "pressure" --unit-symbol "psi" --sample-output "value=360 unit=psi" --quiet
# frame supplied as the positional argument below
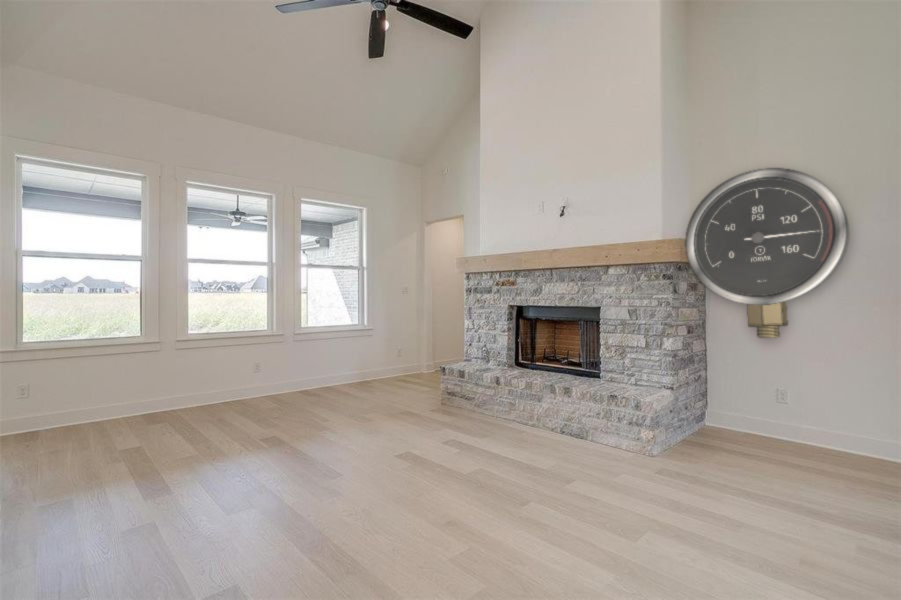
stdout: value=140 unit=psi
